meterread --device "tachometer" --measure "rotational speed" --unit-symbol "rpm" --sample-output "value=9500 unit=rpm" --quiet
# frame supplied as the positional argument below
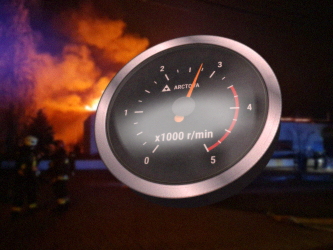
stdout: value=2750 unit=rpm
